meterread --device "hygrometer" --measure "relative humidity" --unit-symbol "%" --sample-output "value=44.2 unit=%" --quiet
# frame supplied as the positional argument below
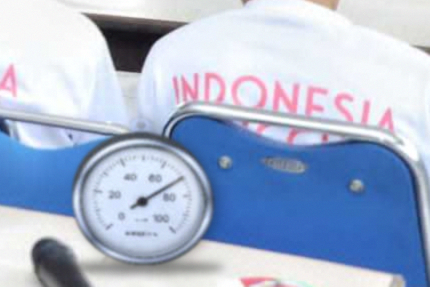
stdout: value=70 unit=%
